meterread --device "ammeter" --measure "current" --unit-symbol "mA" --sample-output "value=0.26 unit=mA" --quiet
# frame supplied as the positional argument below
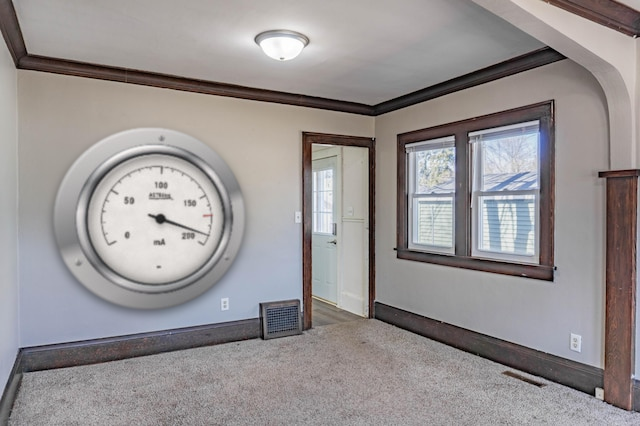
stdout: value=190 unit=mA
